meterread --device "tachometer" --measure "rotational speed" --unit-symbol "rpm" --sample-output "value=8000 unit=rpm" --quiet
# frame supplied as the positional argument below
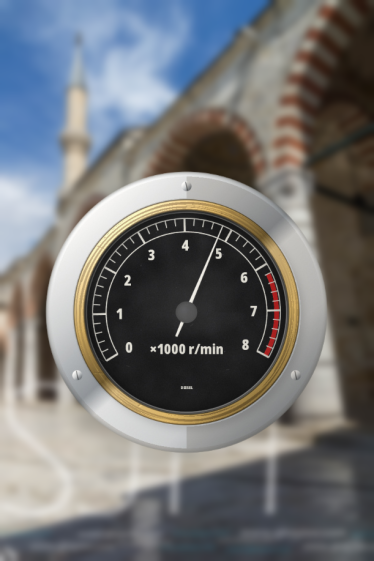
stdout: value=4800 unit=rpm
